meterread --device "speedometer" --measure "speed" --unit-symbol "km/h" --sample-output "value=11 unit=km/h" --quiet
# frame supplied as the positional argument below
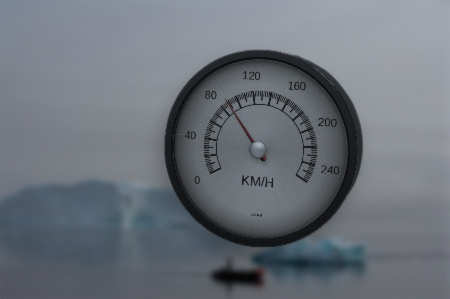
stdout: value=90 unit=km/h
